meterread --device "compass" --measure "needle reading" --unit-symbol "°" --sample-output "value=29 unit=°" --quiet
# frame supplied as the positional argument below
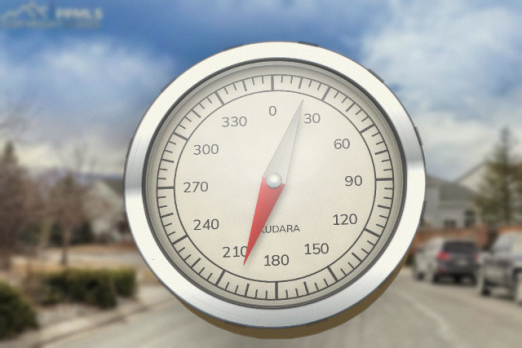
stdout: value=200 unit=°
